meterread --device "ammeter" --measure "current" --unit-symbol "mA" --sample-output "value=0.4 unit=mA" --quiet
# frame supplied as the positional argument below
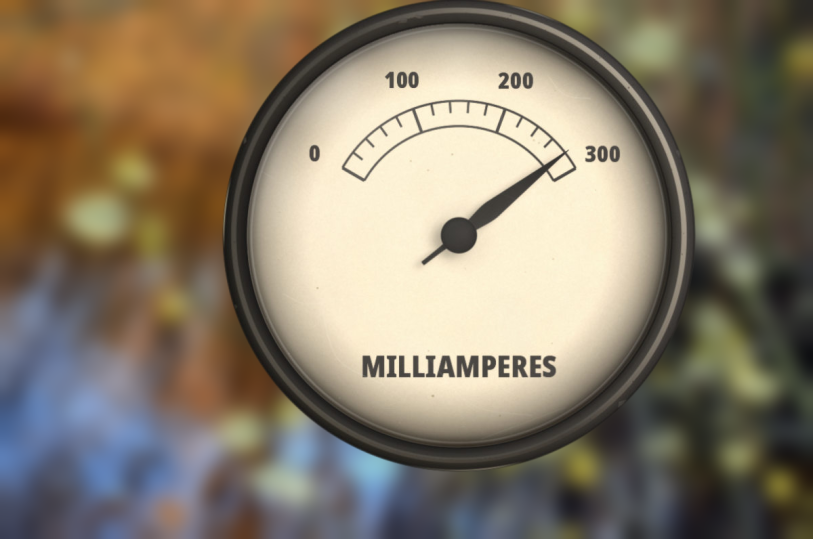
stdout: value=280 unit=mA
